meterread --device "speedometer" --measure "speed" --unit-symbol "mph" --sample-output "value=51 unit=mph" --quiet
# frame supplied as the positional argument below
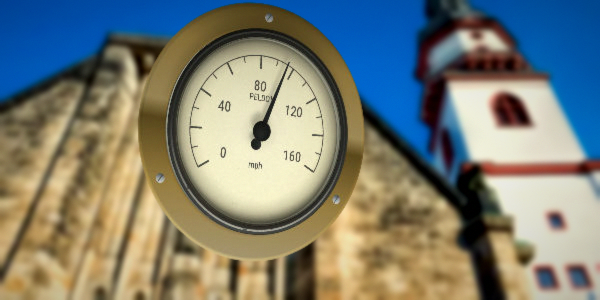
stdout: value=95 unit=mph
